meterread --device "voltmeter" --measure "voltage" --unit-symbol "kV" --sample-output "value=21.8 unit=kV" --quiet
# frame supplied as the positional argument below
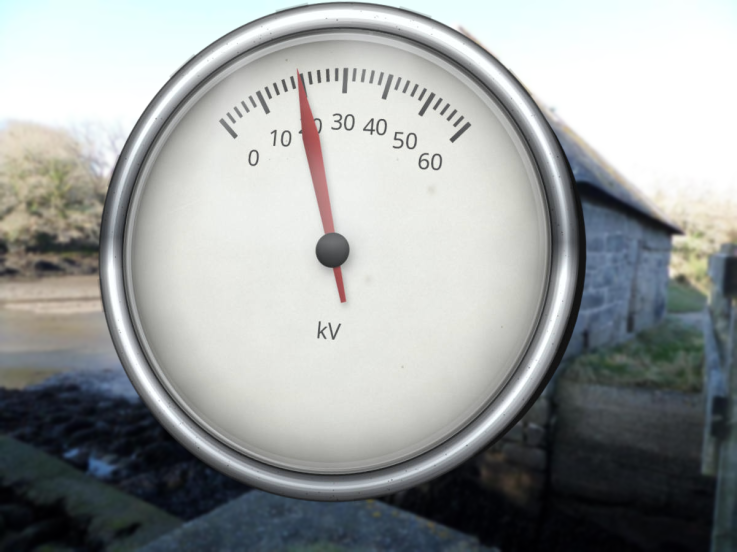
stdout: value=20 unit=kV
